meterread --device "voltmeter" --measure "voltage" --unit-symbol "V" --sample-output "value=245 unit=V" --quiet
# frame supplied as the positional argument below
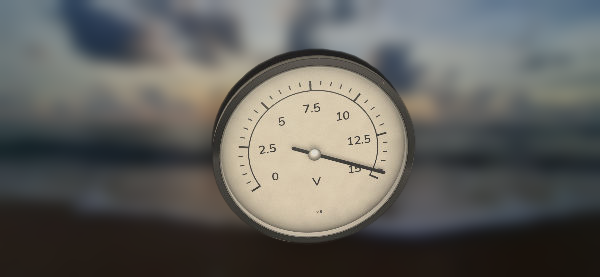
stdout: value=14.5 unit=V
